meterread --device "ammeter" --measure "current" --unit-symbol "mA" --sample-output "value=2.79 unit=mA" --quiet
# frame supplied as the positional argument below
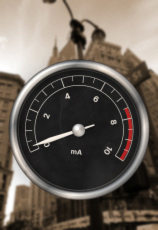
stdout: value=0.25 unit=mA
